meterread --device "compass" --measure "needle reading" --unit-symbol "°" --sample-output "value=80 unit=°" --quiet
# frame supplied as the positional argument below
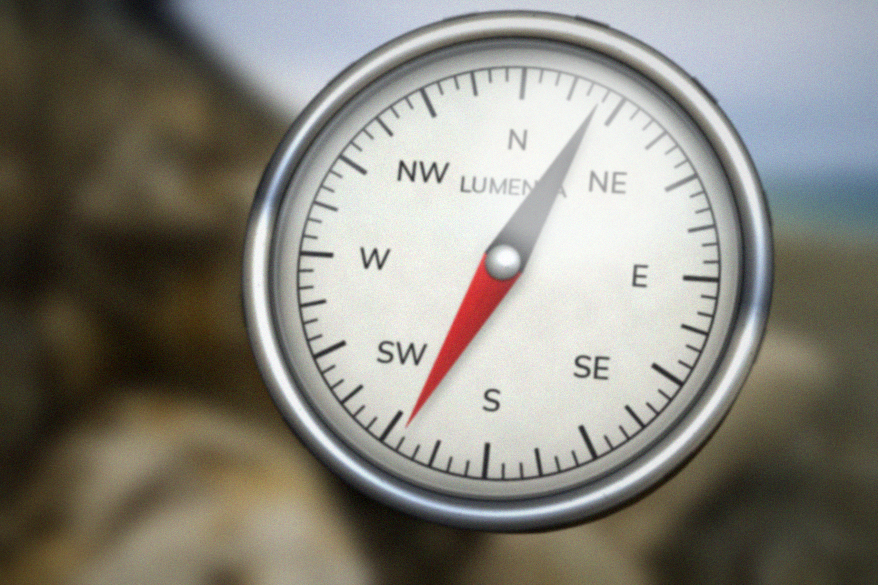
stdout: value=205 unit=°
